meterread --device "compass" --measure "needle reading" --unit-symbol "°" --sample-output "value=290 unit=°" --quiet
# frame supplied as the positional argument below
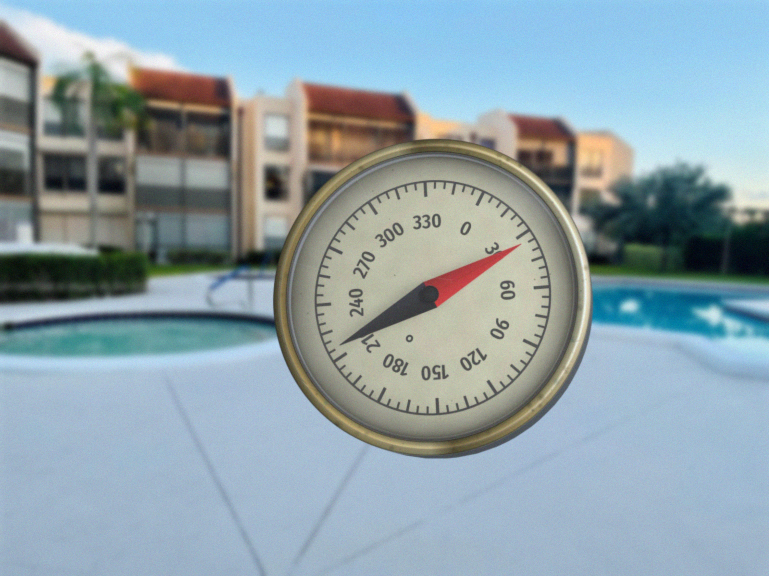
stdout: value=35 unit=°
